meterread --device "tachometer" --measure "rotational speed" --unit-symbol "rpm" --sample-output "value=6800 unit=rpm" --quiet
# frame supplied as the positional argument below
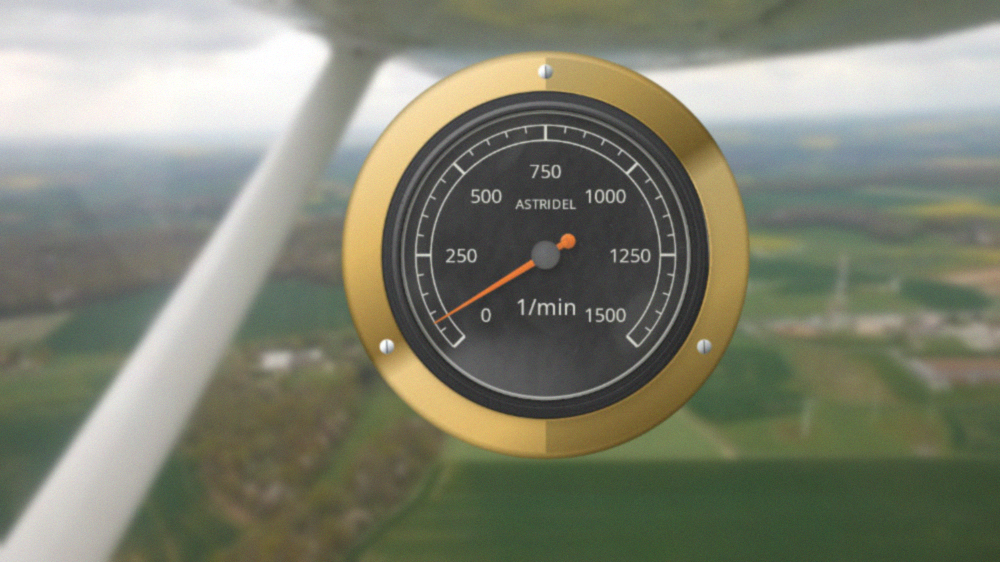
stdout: value=75 unit=rpm
